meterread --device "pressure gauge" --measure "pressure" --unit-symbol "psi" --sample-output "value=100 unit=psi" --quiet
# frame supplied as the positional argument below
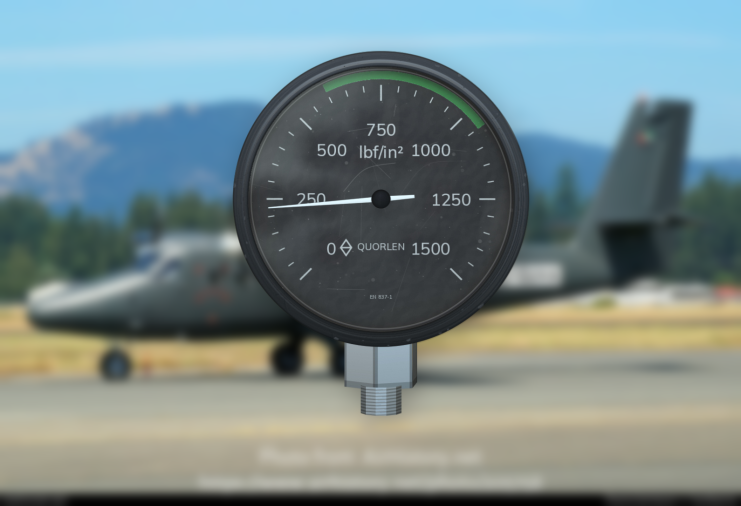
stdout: value=225 unit=psi
